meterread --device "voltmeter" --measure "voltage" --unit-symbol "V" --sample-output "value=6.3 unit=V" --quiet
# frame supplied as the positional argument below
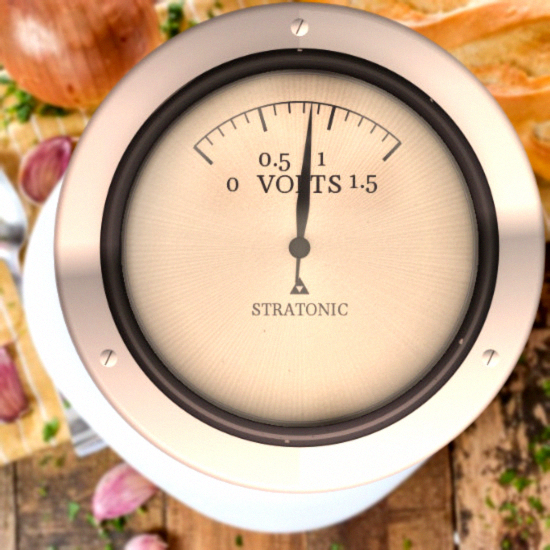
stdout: value=0.85 unit=V
